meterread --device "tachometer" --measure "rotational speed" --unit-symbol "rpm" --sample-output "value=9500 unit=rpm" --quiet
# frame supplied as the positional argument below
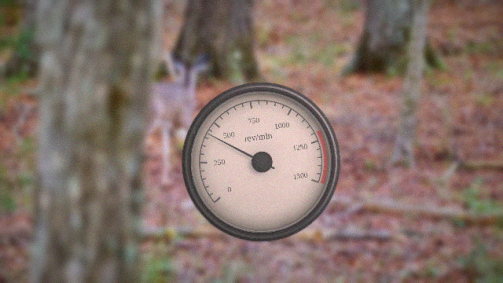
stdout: value=425 unit=rpm
